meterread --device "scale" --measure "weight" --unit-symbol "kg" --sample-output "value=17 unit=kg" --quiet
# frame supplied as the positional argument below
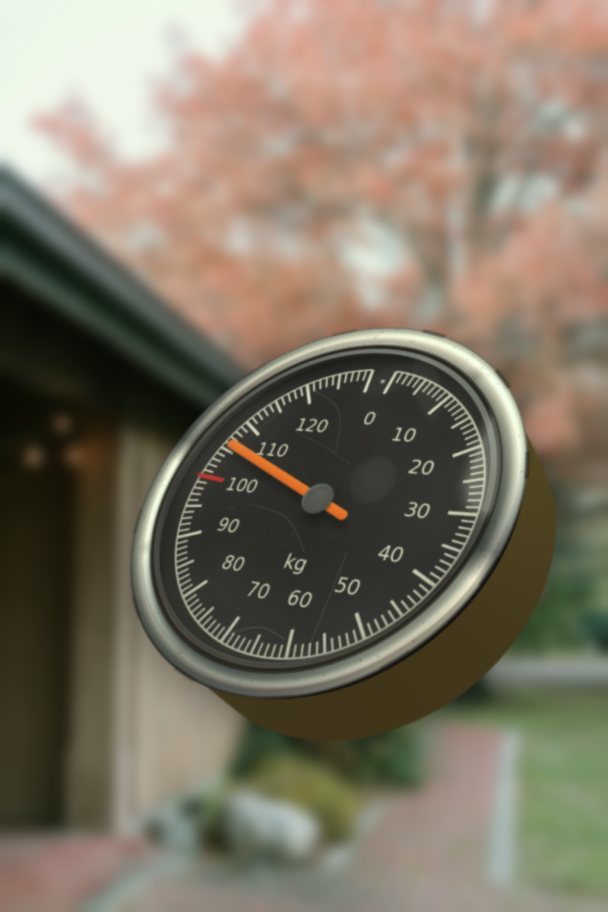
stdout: value=106 unit=kg
